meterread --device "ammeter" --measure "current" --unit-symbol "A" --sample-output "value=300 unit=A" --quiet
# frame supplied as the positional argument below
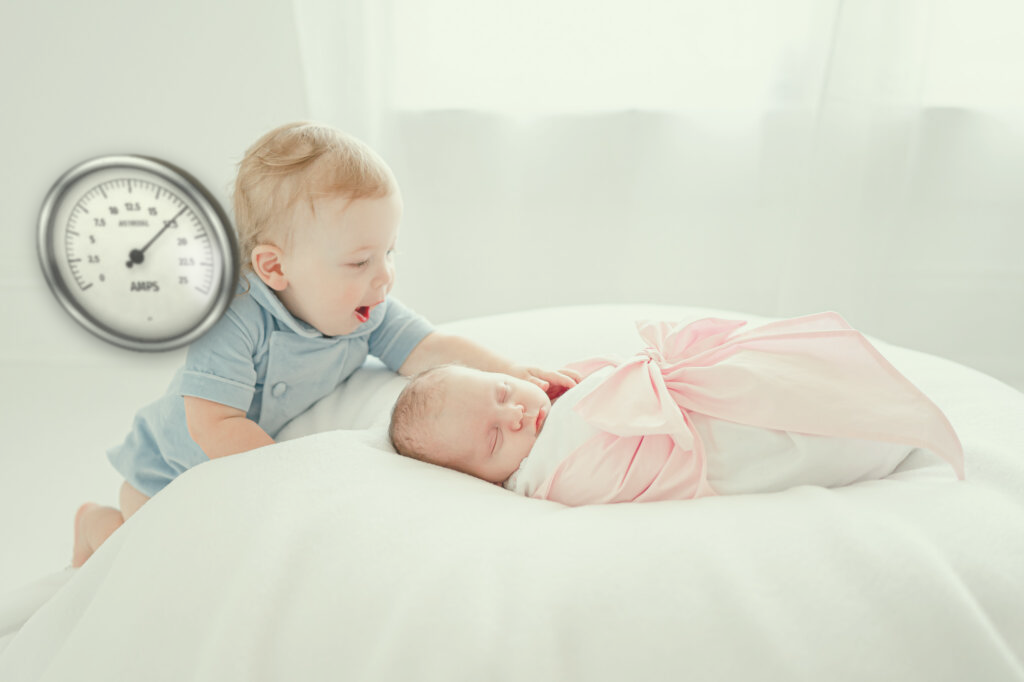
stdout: value=17.5 unit=A
